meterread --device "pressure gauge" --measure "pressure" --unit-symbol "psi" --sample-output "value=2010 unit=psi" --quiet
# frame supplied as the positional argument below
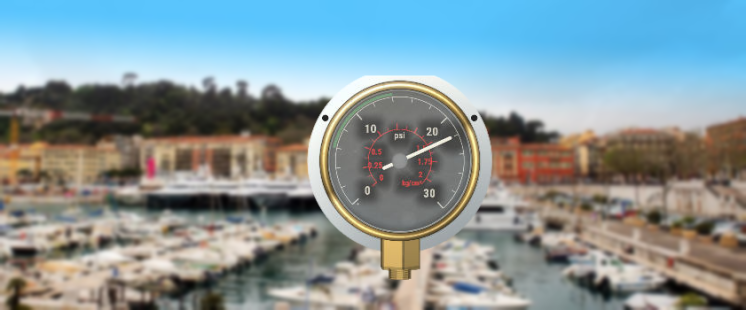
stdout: value=22 unit=psi
